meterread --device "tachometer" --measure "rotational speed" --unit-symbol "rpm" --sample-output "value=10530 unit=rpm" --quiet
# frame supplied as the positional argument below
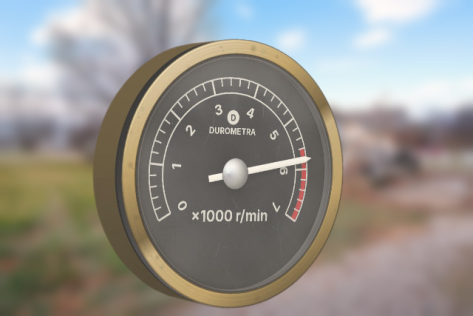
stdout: value=5800 unit=rpm
